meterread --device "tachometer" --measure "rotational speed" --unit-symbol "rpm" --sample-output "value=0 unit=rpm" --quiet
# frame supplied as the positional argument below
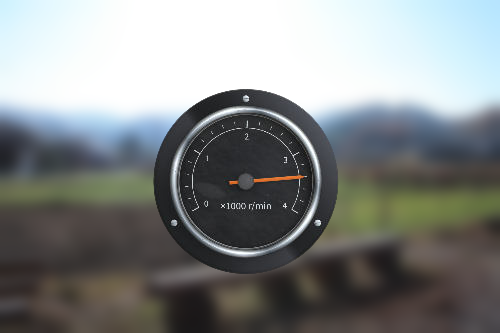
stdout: value=3400 unit=rpm
